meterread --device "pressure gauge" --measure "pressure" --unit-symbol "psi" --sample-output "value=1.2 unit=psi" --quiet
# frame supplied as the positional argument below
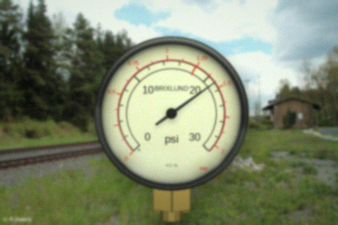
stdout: value=21 unit=psi
